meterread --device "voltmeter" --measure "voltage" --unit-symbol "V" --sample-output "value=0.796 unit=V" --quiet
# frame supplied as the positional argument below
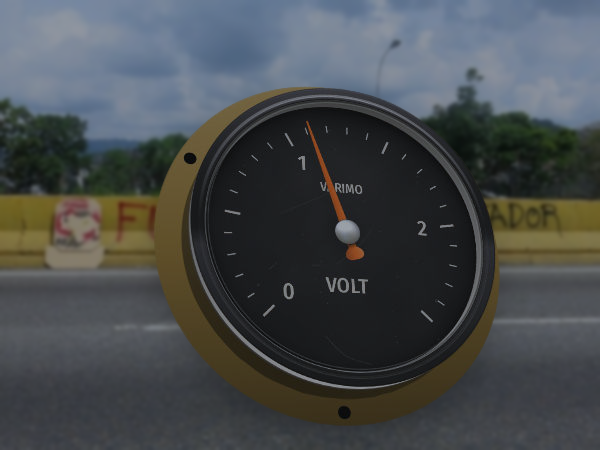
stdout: value=1.1 unit=V
